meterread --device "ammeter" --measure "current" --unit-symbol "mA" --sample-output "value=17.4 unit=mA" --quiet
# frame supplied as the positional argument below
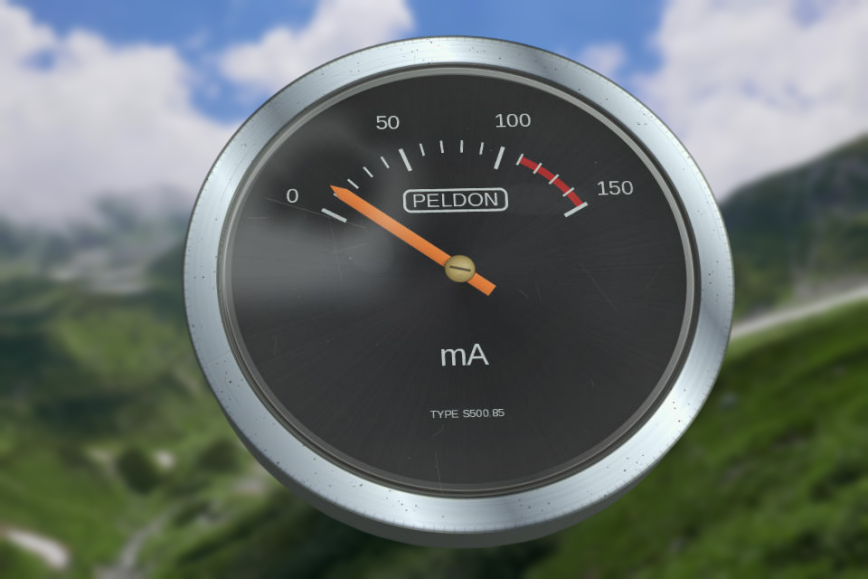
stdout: value=10 unit=mA
